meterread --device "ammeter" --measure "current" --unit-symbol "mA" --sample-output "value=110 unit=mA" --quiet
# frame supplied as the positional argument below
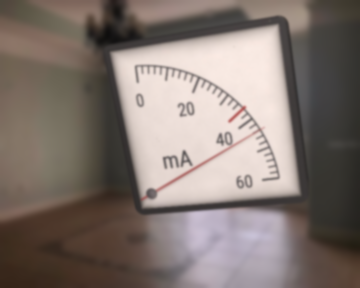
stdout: value=44 unit=mA
